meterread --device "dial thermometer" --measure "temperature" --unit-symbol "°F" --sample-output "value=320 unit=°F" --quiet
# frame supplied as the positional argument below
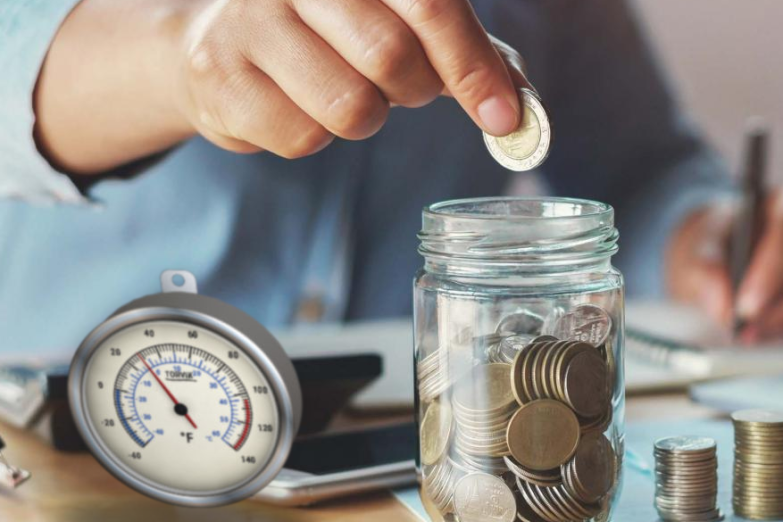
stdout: value=30 unit=°F
